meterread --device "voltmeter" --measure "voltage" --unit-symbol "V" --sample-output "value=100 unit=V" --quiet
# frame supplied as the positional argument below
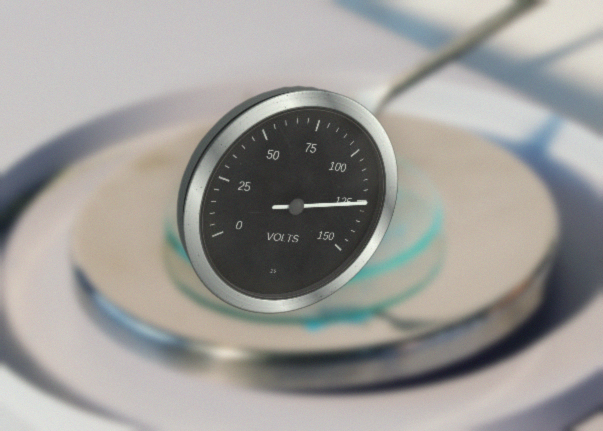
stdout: value=125 unit=V
